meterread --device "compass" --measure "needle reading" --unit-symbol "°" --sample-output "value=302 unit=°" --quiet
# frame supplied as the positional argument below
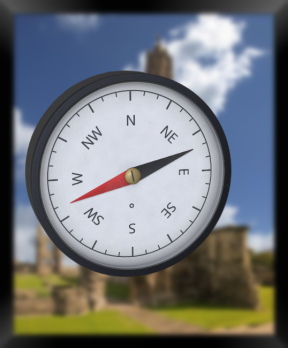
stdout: value=250 unit=°
